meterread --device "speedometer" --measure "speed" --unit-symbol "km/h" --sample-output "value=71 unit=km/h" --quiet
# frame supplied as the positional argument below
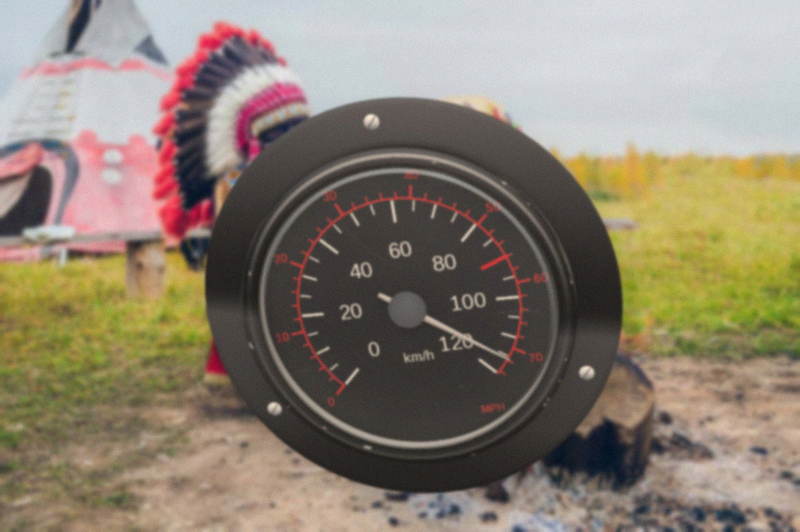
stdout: value=115 unit=km/h
